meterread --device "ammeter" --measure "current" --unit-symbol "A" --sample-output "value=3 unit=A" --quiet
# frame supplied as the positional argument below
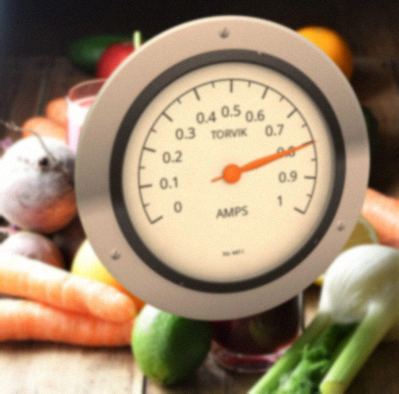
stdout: value=0.8 unit=A
